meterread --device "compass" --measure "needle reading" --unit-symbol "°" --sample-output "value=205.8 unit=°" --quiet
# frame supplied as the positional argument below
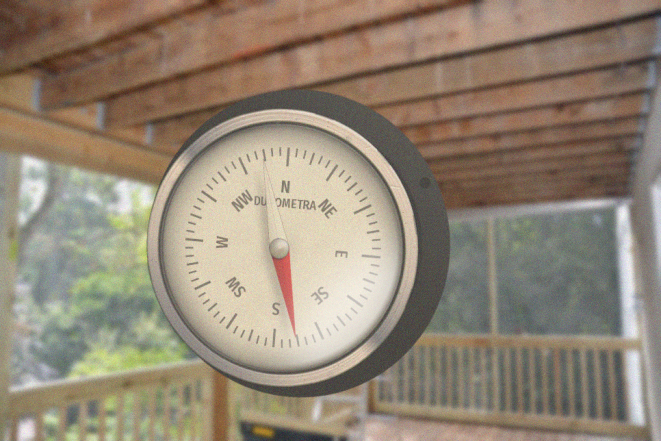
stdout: value=165 unit=°
